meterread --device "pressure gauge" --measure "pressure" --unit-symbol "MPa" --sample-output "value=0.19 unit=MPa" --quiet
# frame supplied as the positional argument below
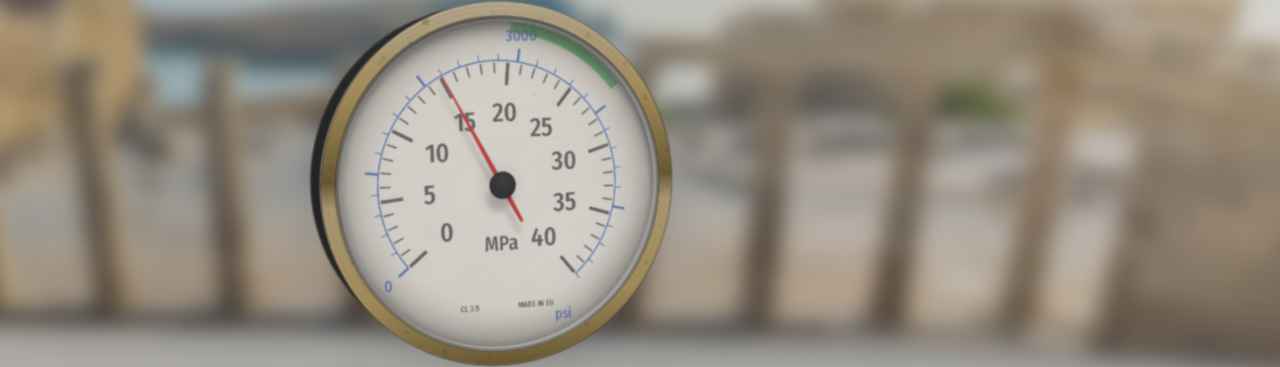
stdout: value=15 unit=MPa
